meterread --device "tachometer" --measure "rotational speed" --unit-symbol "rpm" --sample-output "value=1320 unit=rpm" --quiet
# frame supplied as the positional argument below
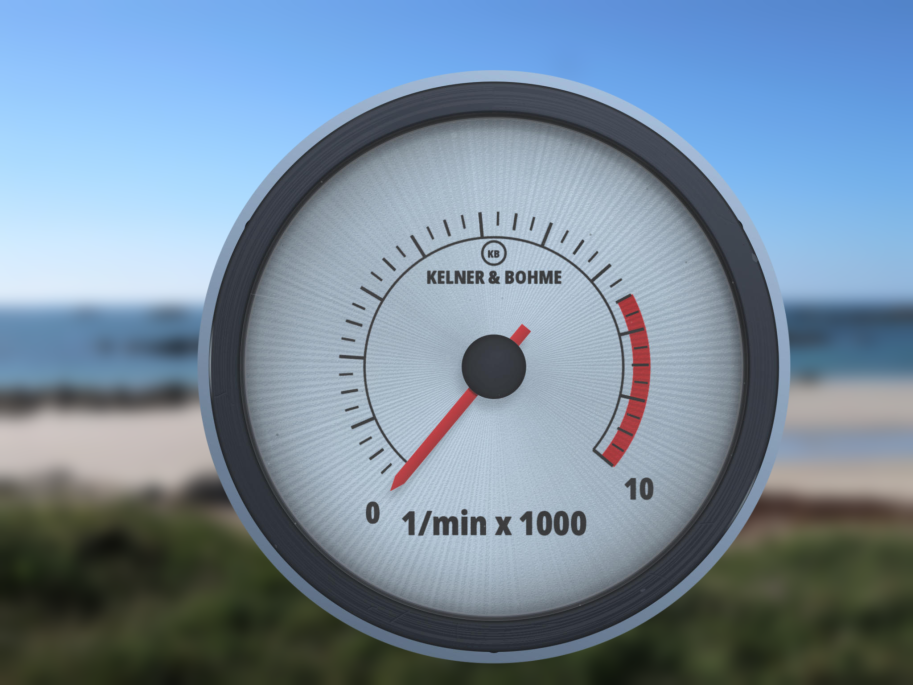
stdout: value=0 unit=rpm
